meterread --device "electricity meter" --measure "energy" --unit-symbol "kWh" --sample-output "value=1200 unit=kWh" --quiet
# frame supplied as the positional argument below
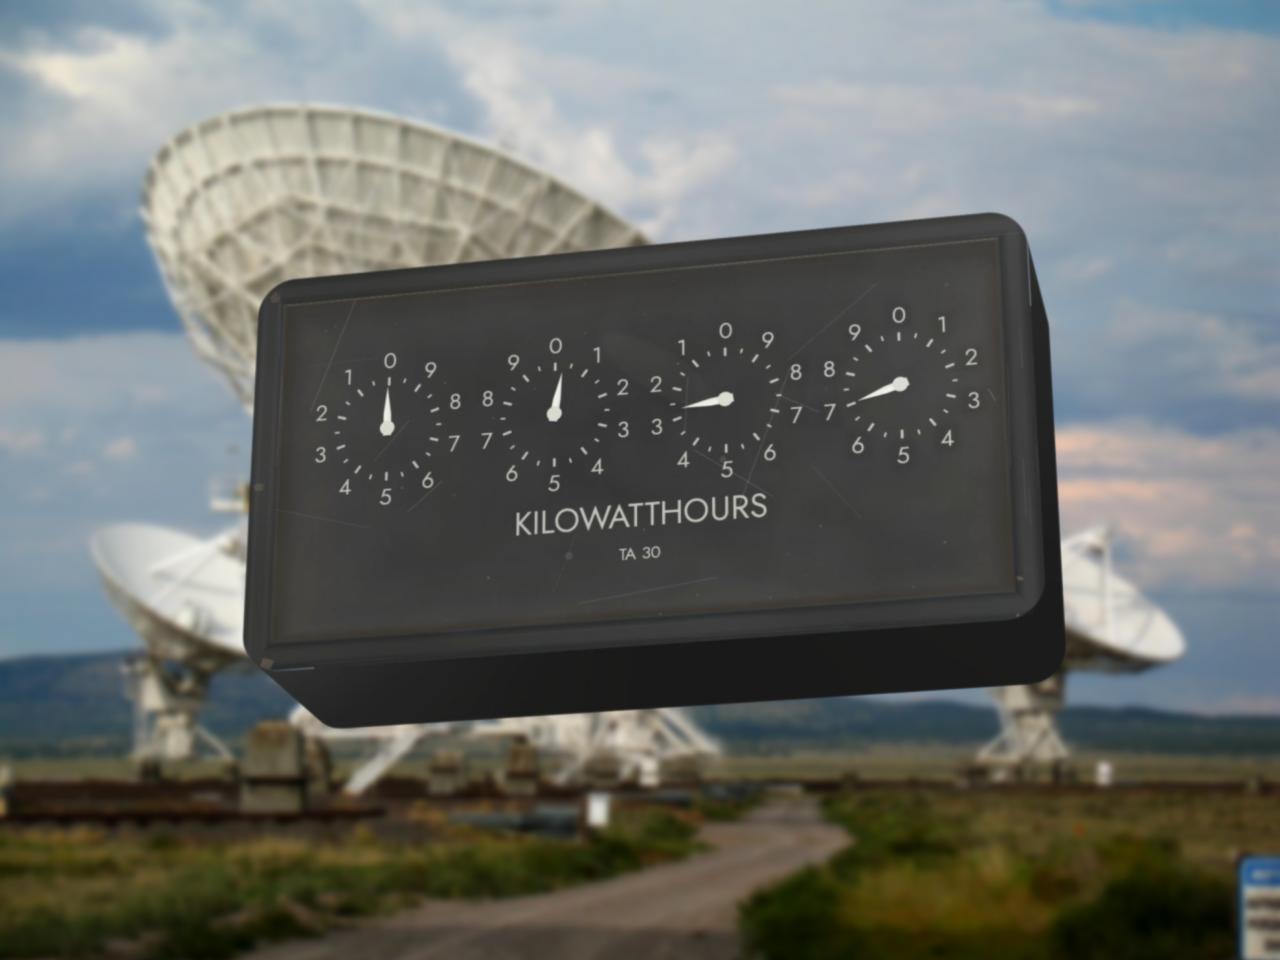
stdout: value=27 unit=kWh
